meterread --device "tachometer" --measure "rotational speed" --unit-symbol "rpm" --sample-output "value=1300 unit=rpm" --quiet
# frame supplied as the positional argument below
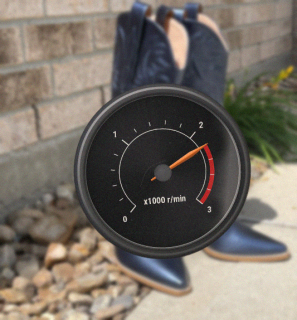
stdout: value=2200 unit=rpm
